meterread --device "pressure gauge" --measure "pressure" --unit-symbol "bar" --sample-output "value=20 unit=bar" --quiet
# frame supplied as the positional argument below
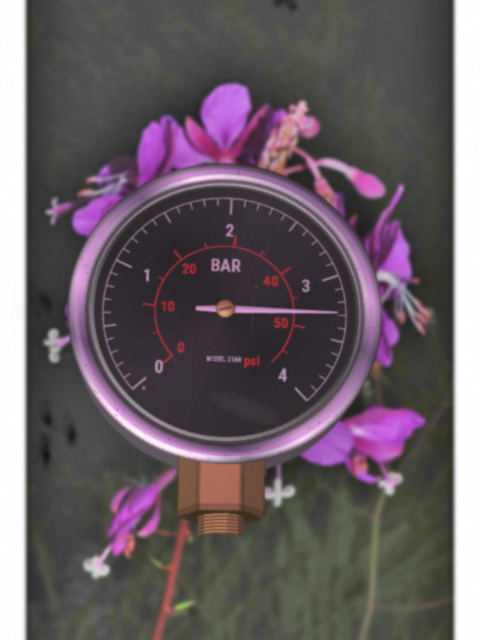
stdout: value=3.3 unit=bar
